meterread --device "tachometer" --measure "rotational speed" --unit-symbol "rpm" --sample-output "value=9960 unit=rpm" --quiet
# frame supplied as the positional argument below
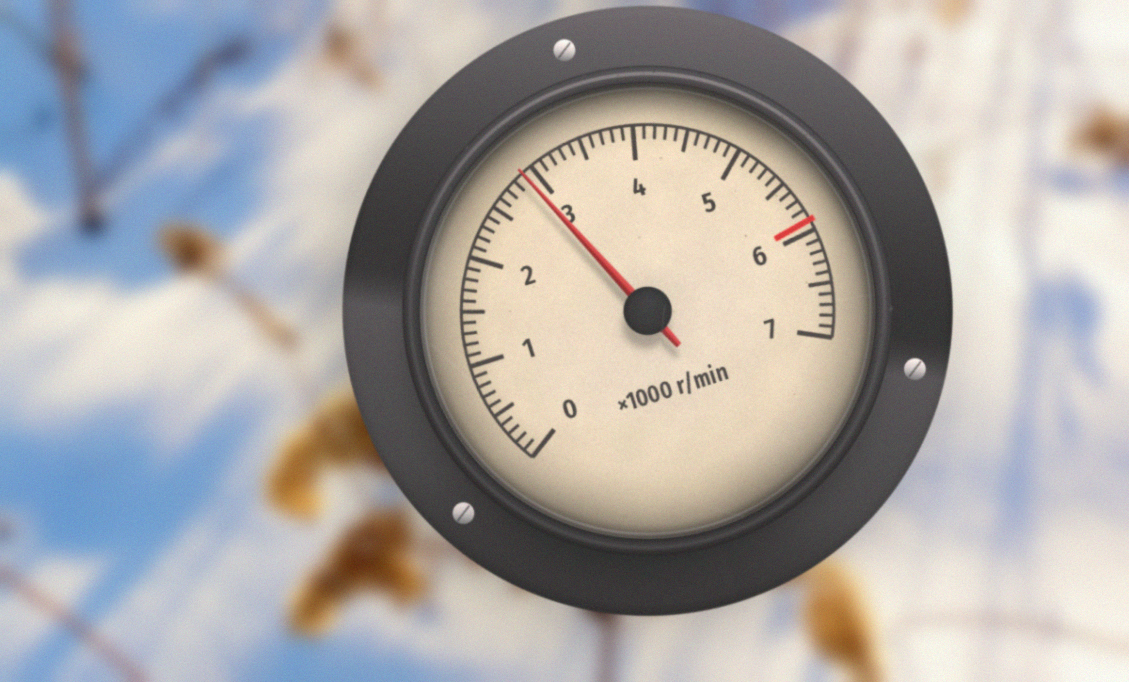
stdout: value=2900 unit=rpm
